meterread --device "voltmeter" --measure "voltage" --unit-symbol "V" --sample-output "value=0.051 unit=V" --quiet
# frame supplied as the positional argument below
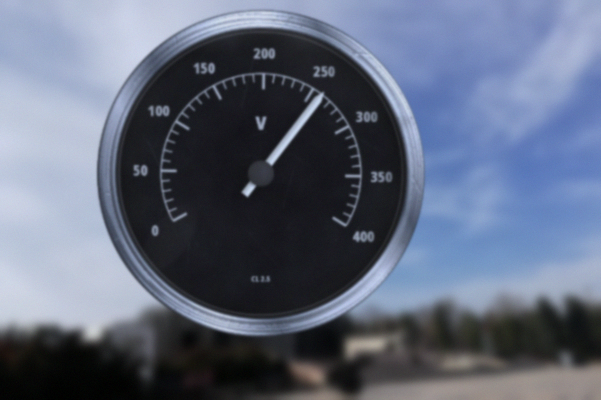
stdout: value=260 unit=V
